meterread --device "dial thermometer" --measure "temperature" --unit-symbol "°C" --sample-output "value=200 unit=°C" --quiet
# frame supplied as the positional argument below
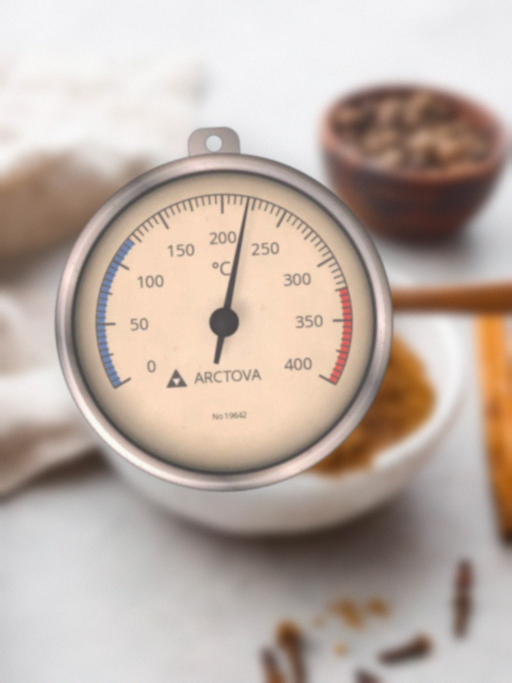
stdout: value=220 unit=°C
